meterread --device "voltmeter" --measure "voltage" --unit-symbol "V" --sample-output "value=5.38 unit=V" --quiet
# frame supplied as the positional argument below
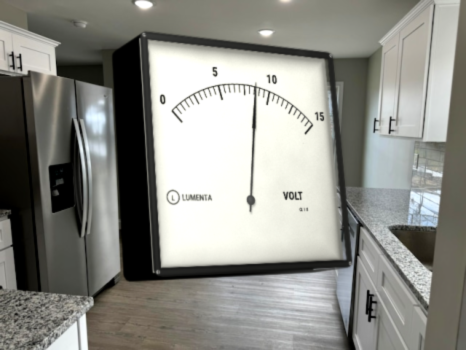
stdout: value=8.5 unit=V
